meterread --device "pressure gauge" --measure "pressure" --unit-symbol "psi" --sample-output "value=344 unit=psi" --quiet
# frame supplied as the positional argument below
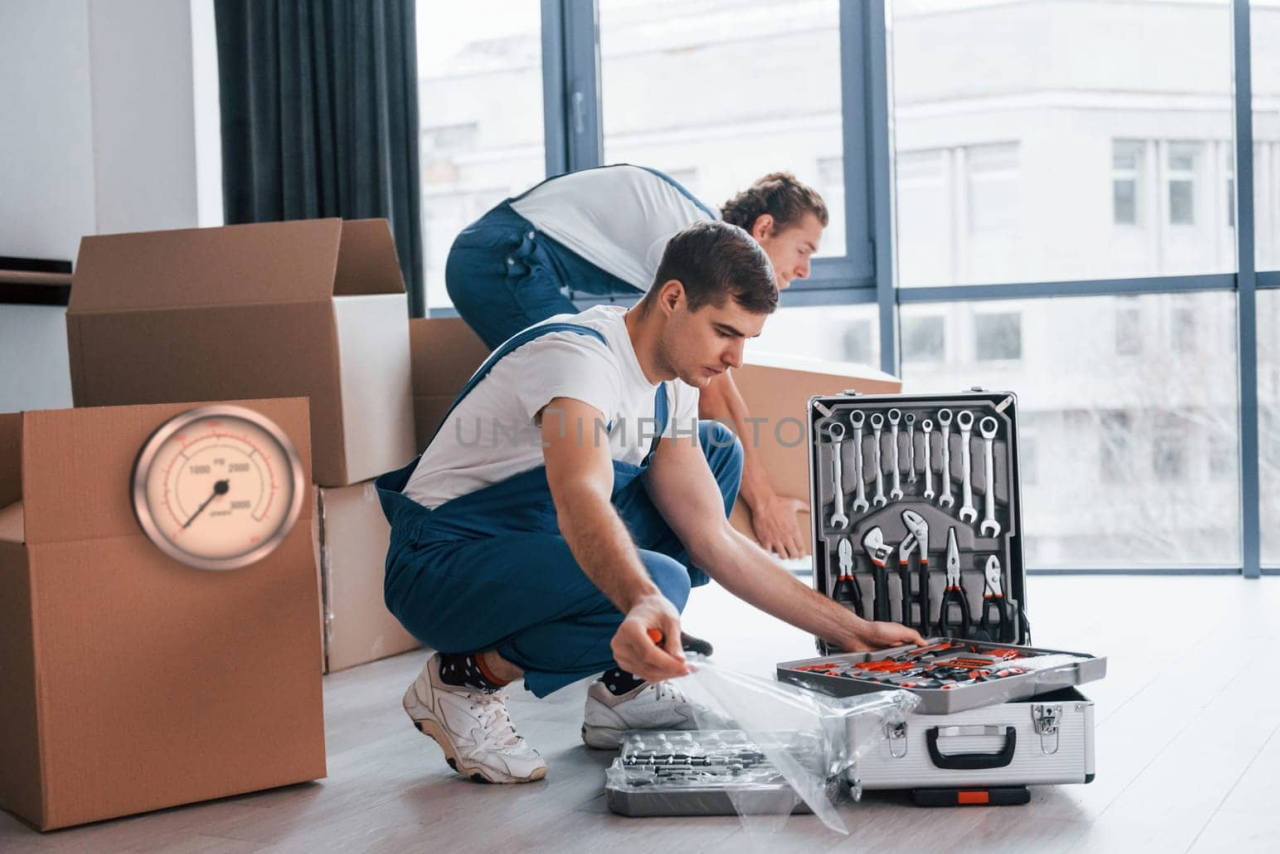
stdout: value=0 unit=psi
